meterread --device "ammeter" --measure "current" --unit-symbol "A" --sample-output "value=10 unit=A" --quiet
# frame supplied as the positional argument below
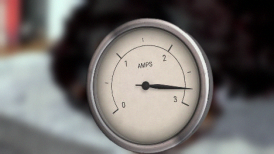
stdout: value=2.75 unit=A
